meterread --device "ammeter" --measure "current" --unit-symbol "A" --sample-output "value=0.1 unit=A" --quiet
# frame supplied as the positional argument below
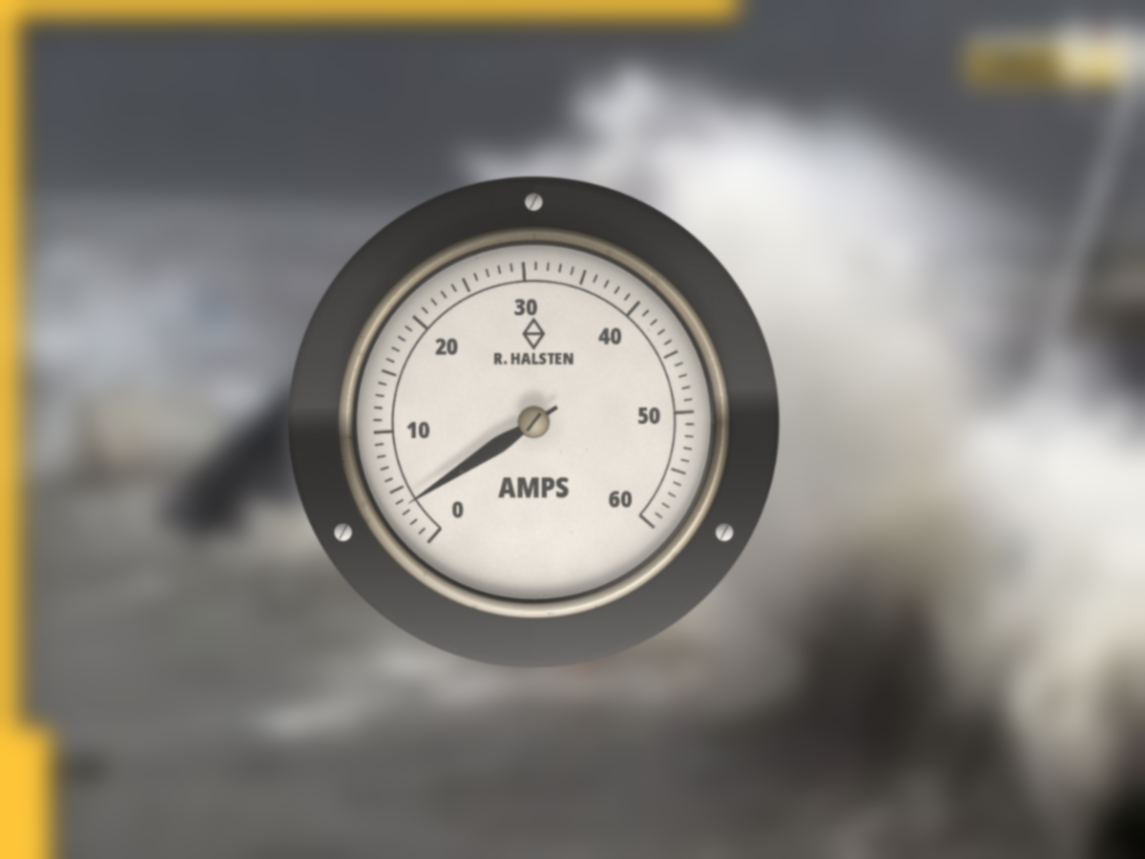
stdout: value=3.5 unit=A
